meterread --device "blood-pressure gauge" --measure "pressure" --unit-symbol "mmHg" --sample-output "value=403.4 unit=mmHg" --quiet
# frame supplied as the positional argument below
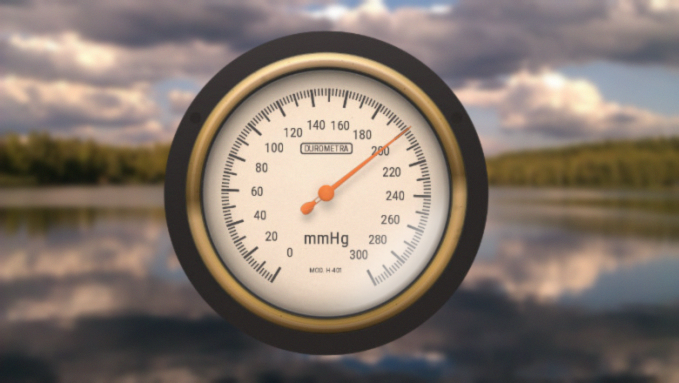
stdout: value=200 unit=mmHg
